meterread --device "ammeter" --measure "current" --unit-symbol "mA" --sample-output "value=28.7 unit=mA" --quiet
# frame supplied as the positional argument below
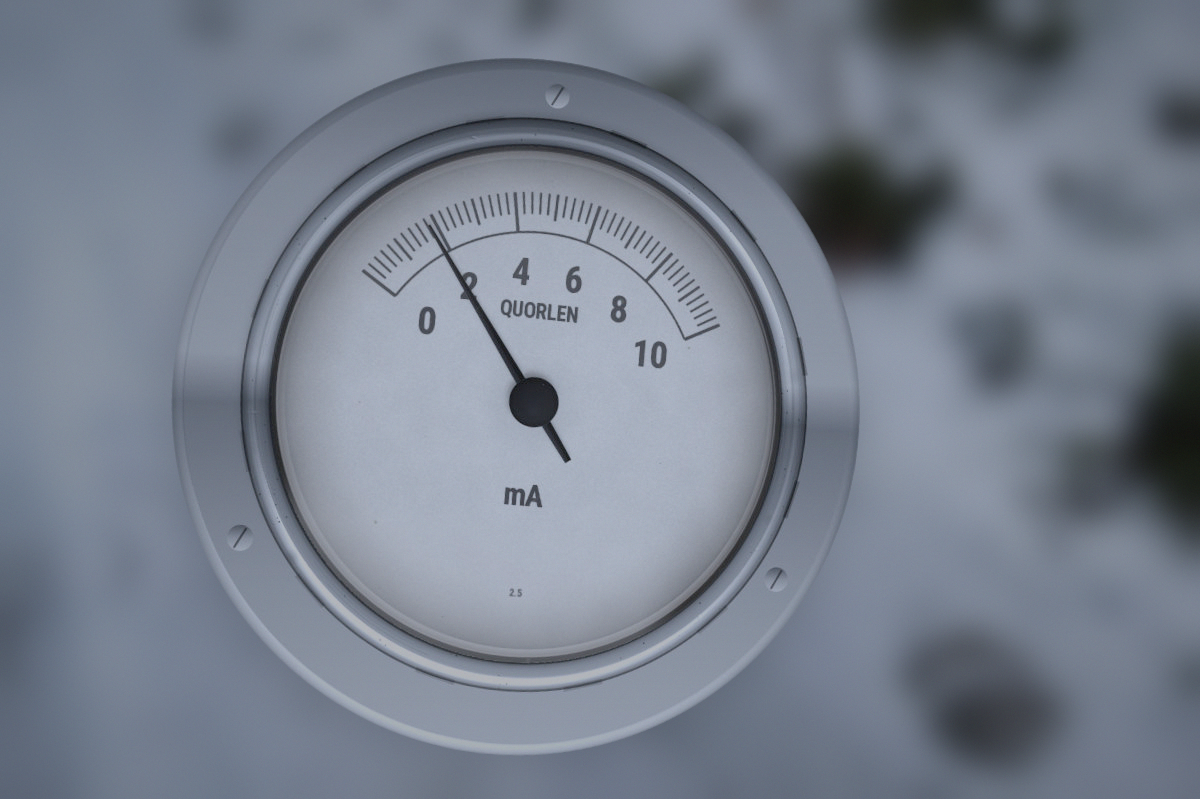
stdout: value=1.8 unit=mA
